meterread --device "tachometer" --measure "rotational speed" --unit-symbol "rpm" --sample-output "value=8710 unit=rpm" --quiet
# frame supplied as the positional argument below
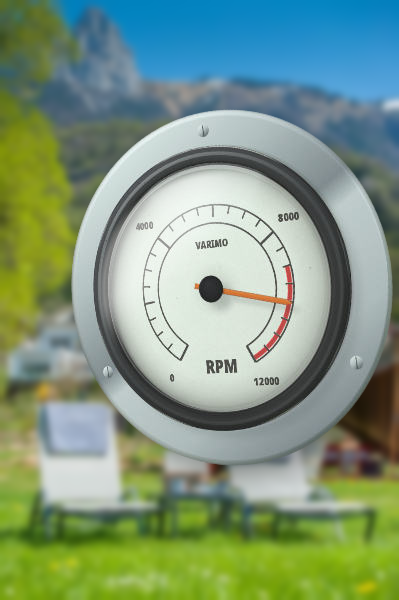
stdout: value=10000 unit=rpm
